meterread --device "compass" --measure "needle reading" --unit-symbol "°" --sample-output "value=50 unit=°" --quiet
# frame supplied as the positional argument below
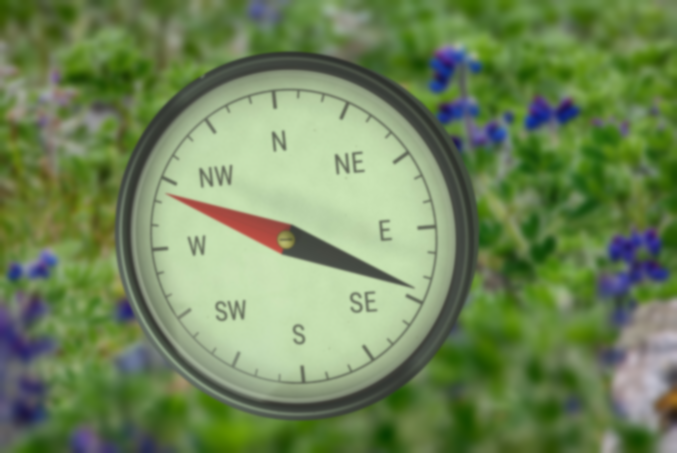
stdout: value=295 unit=°
